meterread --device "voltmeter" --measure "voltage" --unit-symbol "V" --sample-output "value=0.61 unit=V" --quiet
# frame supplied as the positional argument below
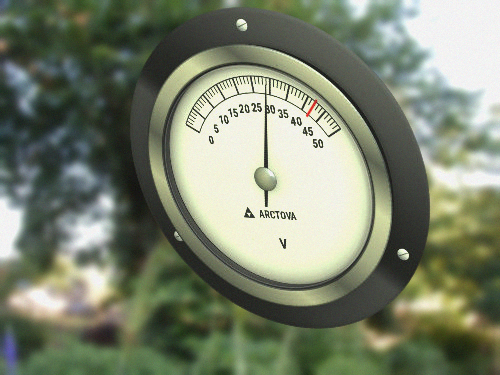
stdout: value=30 unit=V
